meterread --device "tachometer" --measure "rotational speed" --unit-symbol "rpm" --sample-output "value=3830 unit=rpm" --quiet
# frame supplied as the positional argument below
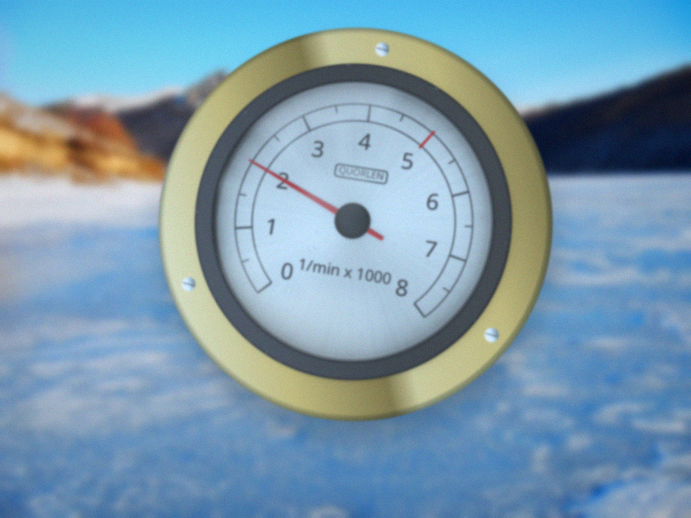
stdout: value=2000 unit=rpm
